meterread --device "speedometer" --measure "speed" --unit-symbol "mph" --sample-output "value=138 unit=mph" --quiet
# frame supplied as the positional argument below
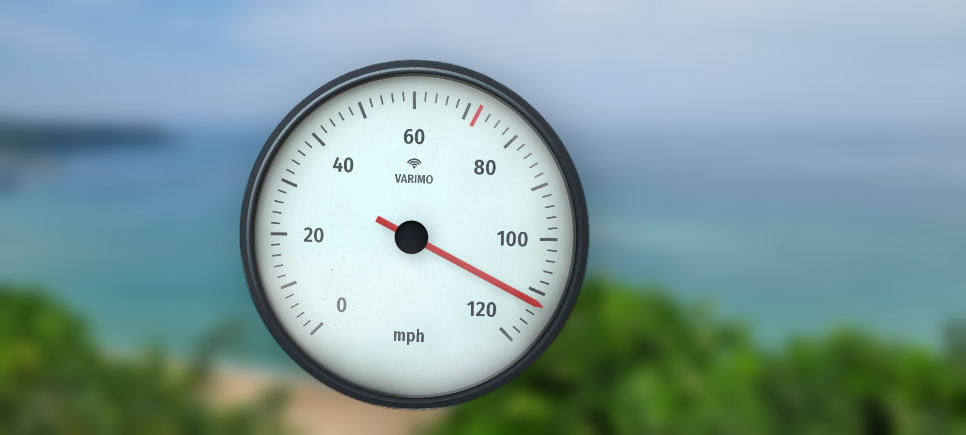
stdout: value=112 unit=mph
